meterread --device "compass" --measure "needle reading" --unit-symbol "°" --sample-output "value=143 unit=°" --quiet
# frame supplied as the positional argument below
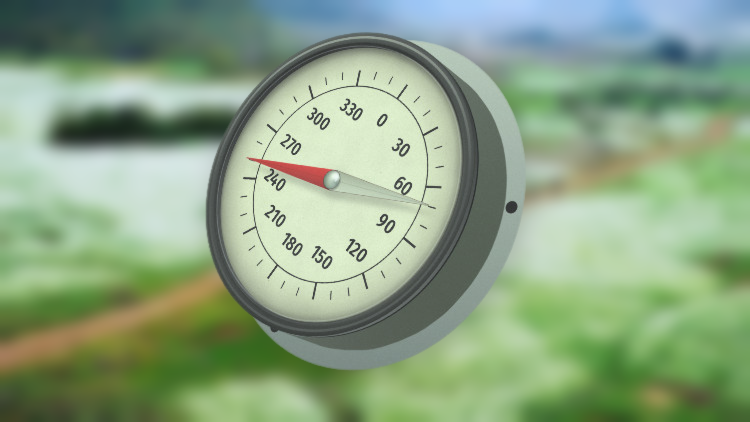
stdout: value=250 unit=°
